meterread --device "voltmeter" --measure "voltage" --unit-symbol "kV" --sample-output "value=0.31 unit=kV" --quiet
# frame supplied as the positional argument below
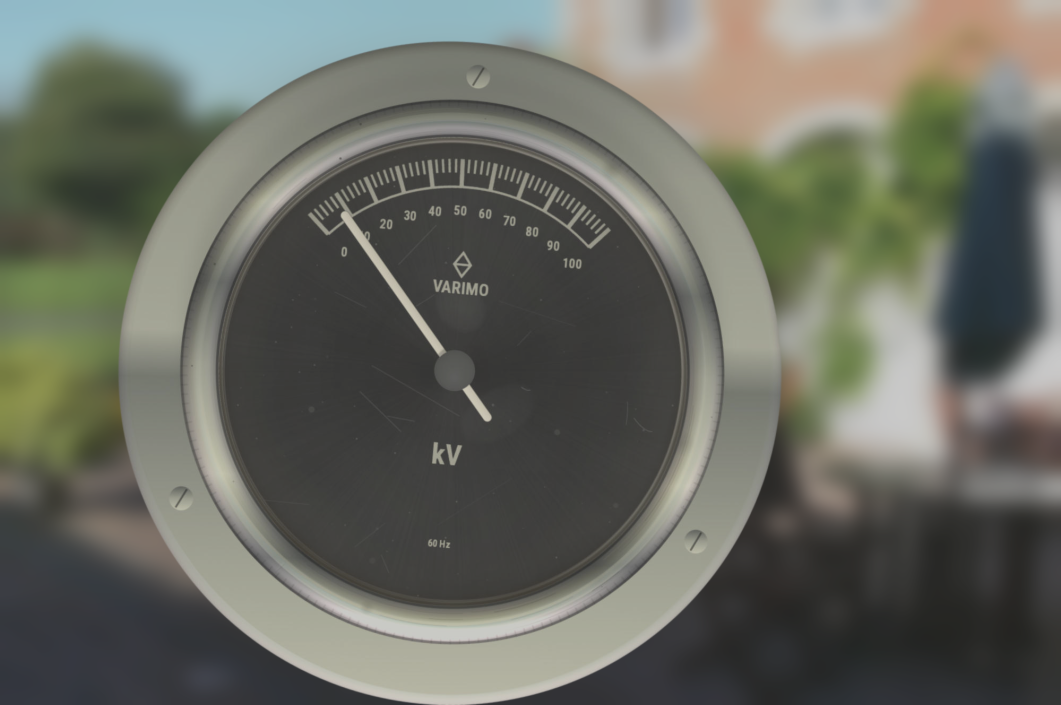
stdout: value=8 unit=kV
